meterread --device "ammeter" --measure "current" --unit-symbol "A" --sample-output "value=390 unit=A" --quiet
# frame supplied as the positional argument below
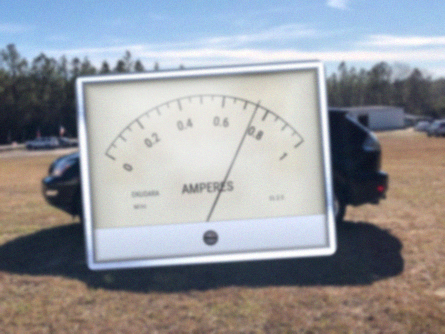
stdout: value=0.75 unit=A
